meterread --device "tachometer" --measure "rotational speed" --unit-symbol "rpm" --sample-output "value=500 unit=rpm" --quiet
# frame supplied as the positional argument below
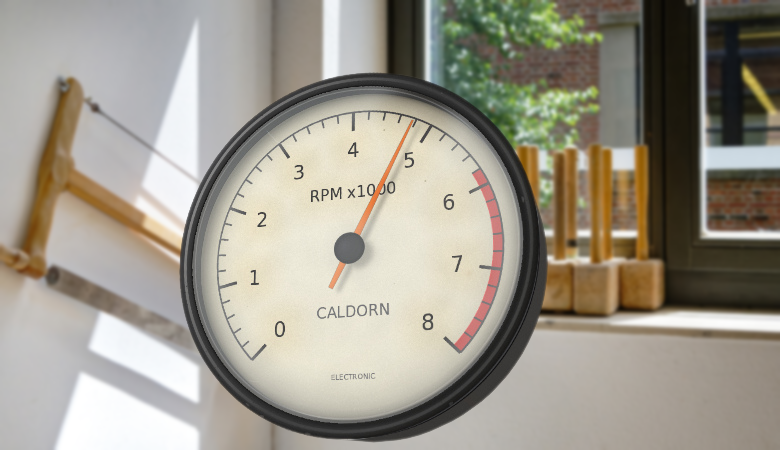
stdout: value=4800 unit=rpm
